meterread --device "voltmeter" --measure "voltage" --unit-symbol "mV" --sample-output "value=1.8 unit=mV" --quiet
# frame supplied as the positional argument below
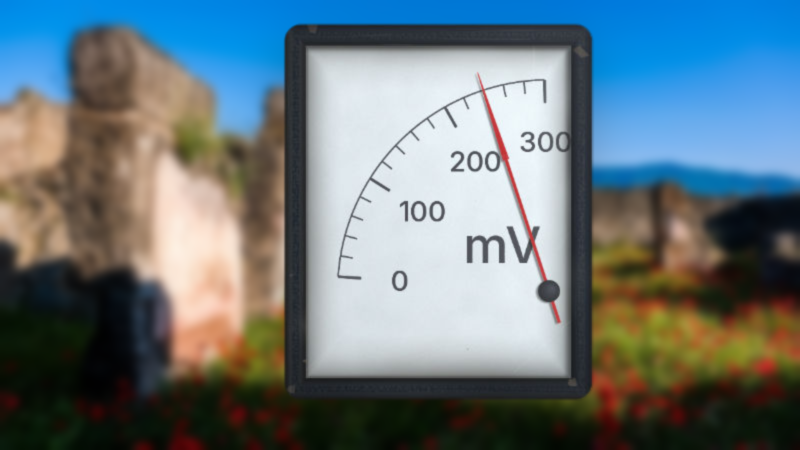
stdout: value=240 unit=mV
